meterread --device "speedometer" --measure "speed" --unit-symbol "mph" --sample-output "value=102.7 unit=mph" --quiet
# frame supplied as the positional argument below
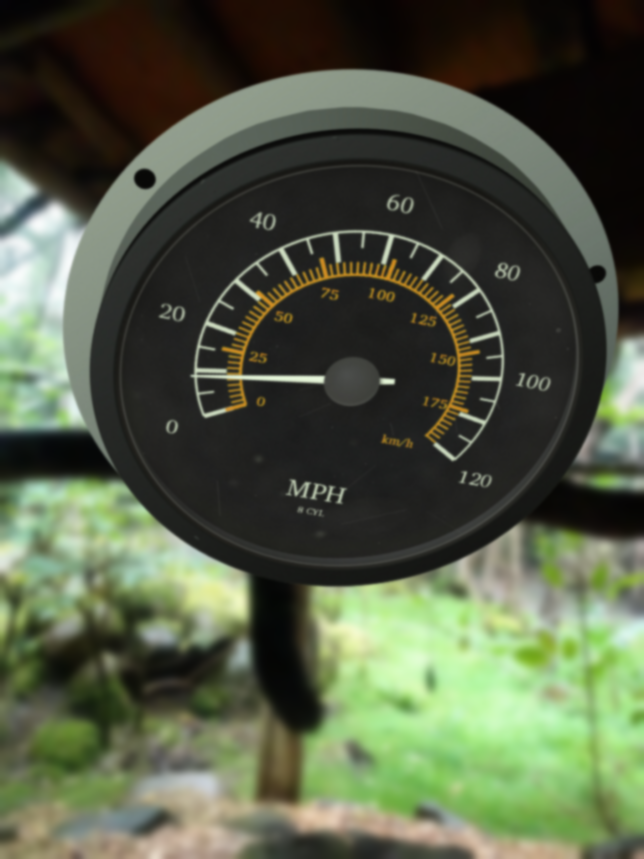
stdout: value=10 unit=mph
